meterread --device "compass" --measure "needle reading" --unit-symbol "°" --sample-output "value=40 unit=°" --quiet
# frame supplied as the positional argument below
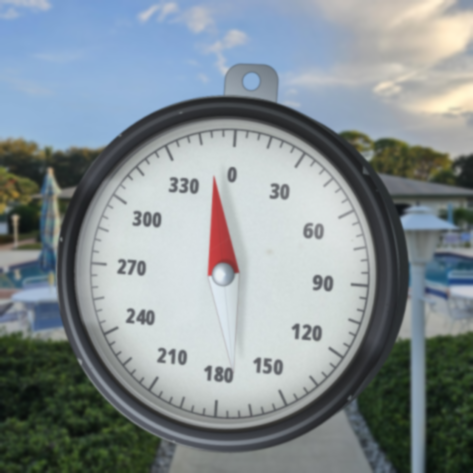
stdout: value=350 unit=°
